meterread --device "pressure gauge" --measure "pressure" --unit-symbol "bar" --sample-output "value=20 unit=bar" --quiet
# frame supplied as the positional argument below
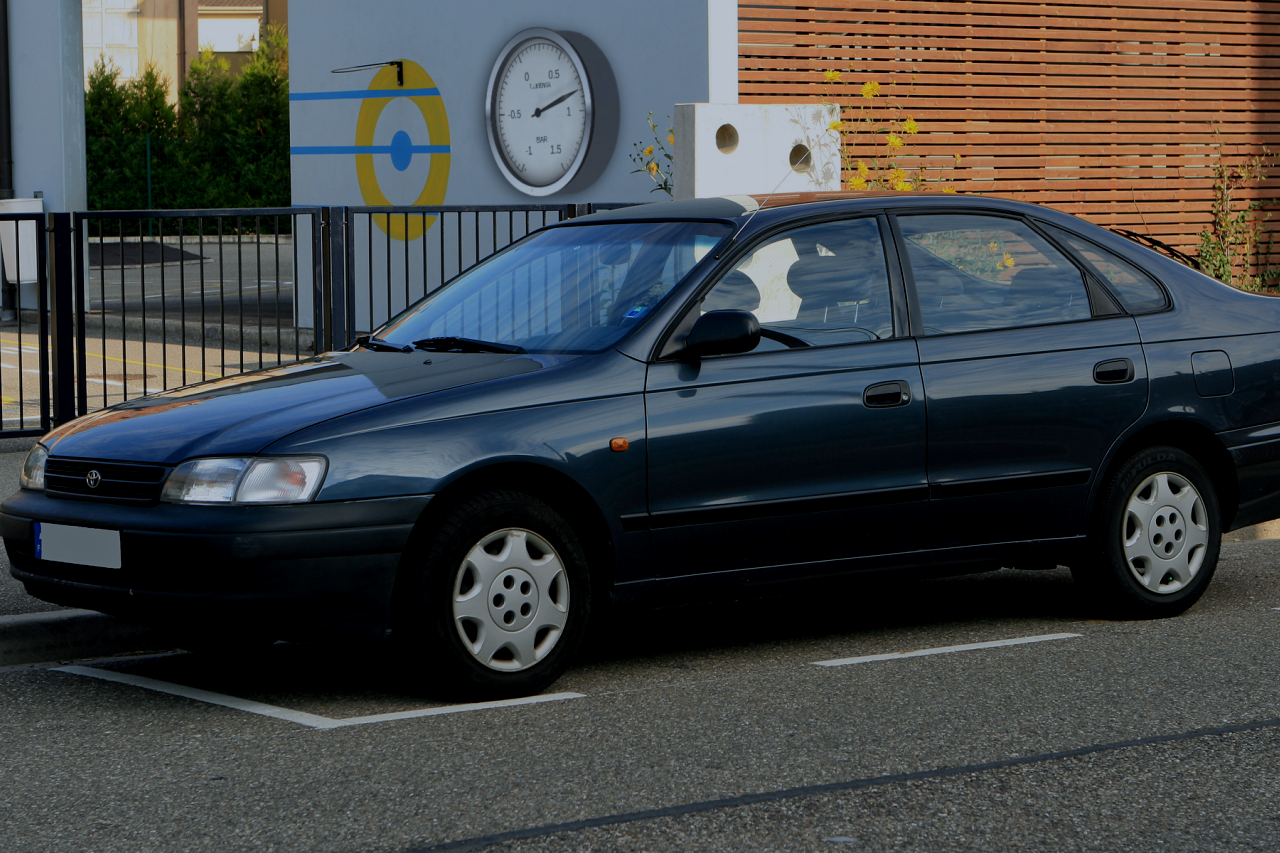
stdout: value=0.85 unit=bar
